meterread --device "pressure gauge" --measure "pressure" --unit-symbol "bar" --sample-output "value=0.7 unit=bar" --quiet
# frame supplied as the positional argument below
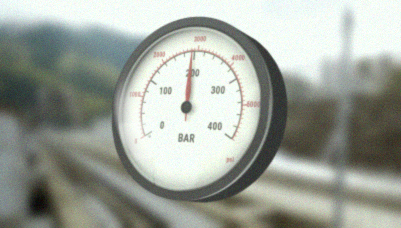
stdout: value=200 unit=bar
